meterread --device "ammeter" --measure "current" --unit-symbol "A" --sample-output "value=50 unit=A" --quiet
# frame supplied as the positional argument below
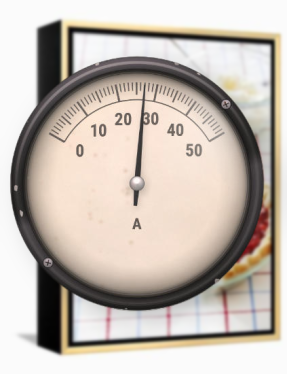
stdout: value=27 unit=A
